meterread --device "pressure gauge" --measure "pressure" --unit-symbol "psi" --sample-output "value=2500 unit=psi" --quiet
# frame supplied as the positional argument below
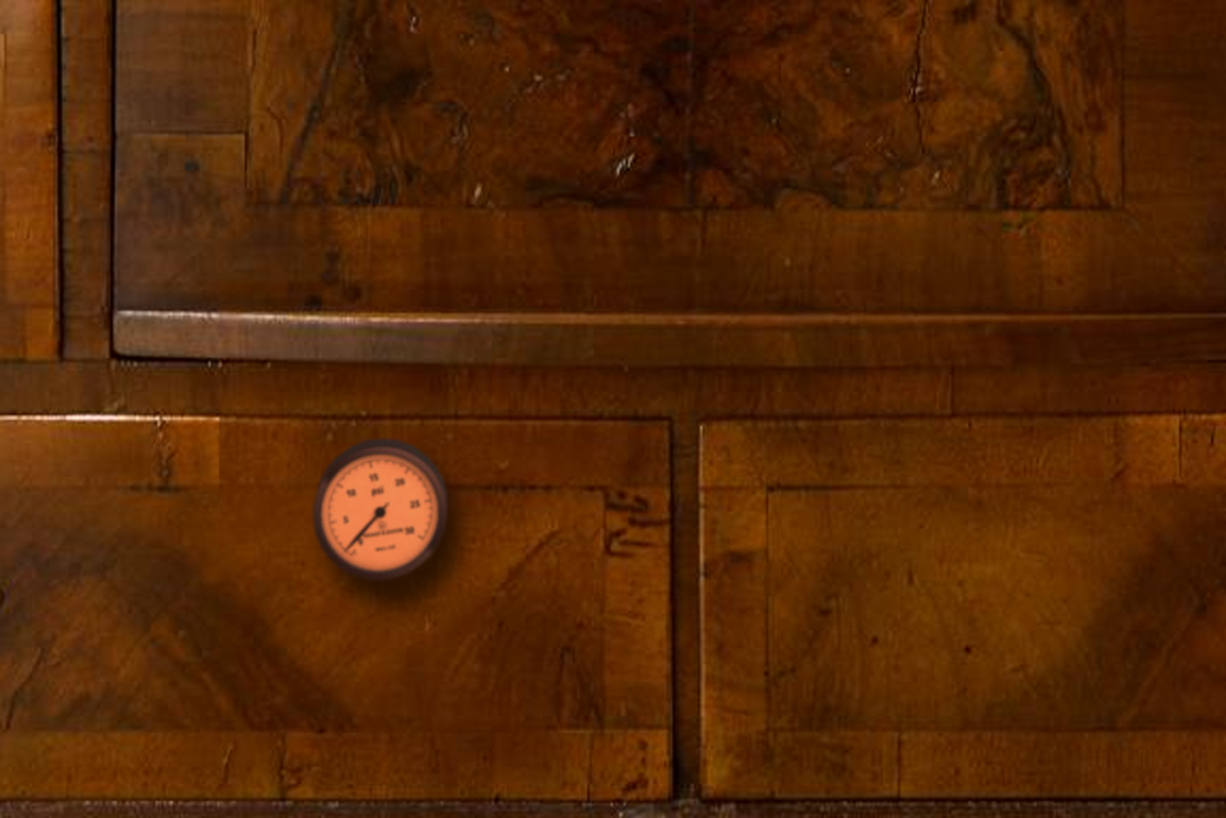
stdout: value=1 unit=psi
